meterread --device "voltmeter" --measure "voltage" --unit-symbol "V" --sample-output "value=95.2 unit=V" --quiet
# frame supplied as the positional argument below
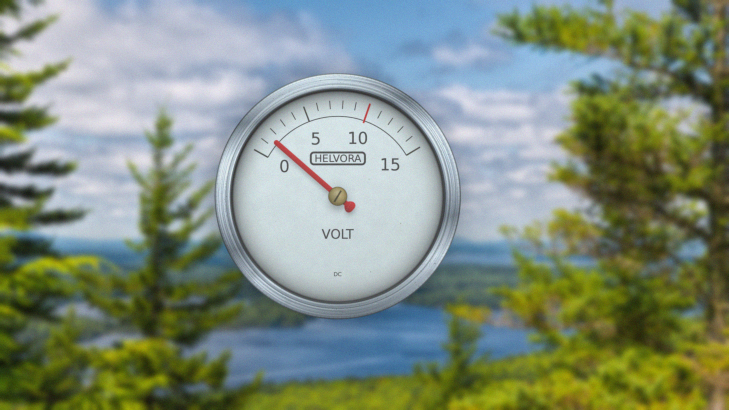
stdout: value=1.5 unit=V
